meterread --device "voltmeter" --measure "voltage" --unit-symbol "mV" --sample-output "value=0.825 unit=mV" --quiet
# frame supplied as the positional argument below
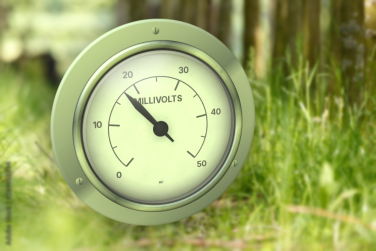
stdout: value=17.5 unit=mV
